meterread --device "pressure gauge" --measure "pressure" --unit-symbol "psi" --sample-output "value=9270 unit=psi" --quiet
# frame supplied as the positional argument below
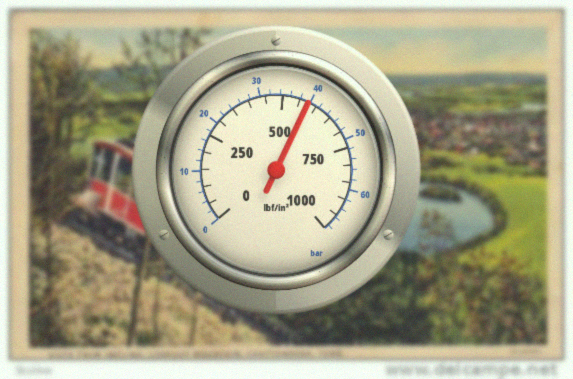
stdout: value=575 unit=psi
